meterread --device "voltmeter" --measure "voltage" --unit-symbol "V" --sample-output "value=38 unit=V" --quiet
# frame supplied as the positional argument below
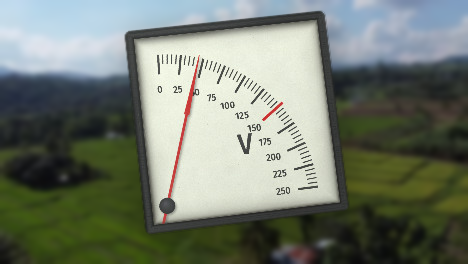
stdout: value=45 unit=V
